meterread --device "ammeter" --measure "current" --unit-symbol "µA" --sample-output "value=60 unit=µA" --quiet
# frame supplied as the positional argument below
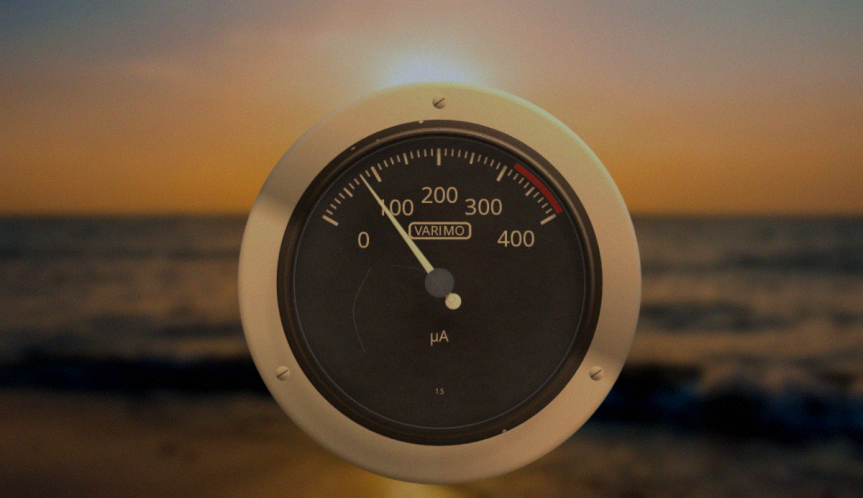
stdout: value=80 unit=µA
